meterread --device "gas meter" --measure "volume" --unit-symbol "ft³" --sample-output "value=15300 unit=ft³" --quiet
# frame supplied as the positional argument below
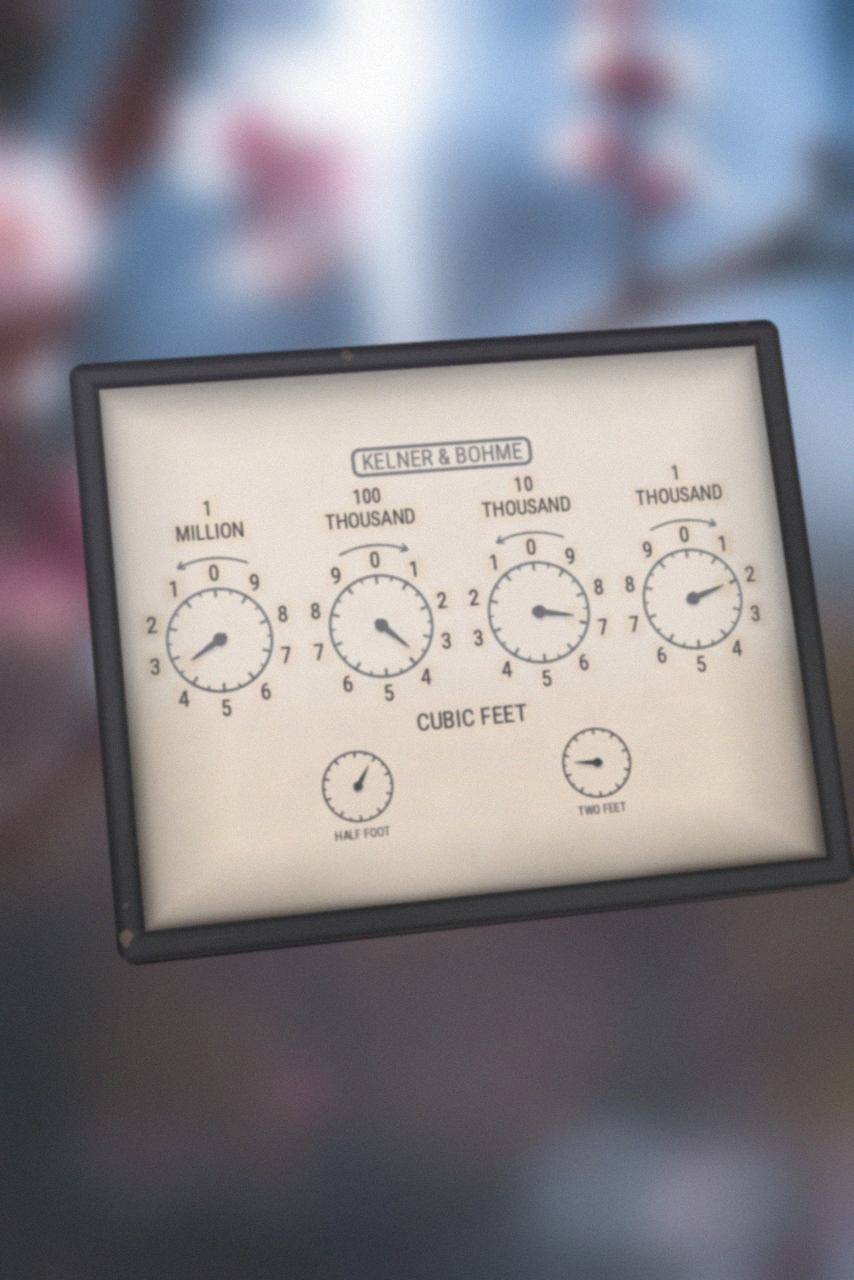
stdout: value=337200 unit=ft³
